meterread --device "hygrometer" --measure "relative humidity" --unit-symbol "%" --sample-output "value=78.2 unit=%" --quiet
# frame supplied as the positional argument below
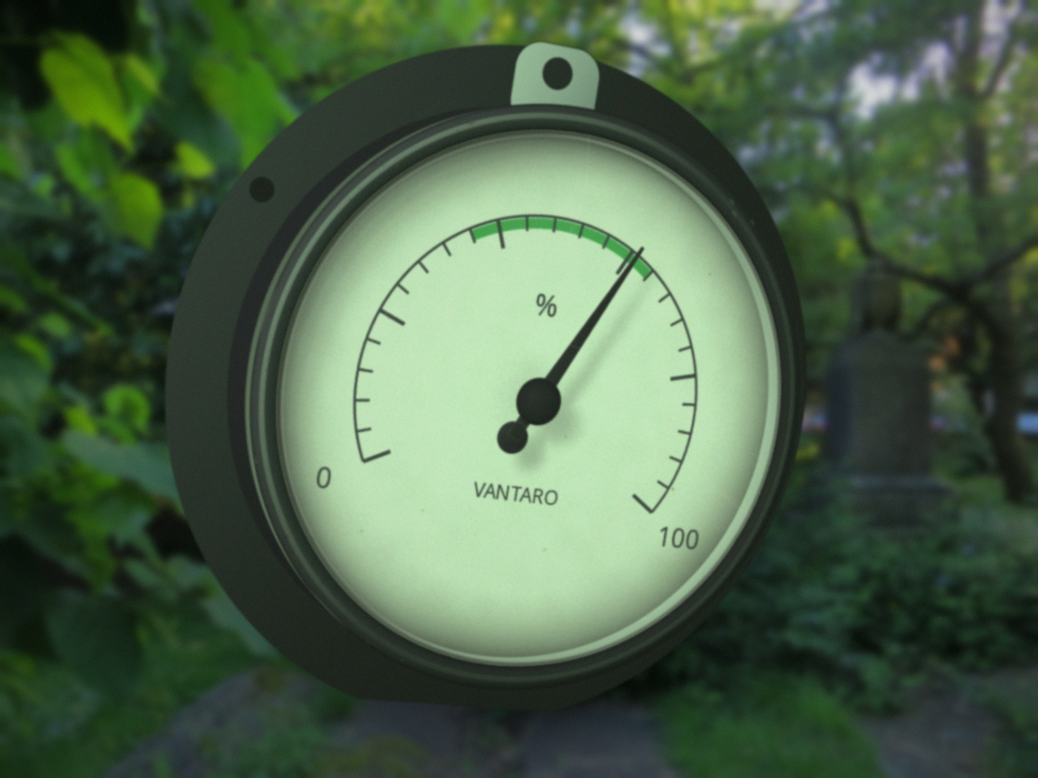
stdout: value=60 unit=%
